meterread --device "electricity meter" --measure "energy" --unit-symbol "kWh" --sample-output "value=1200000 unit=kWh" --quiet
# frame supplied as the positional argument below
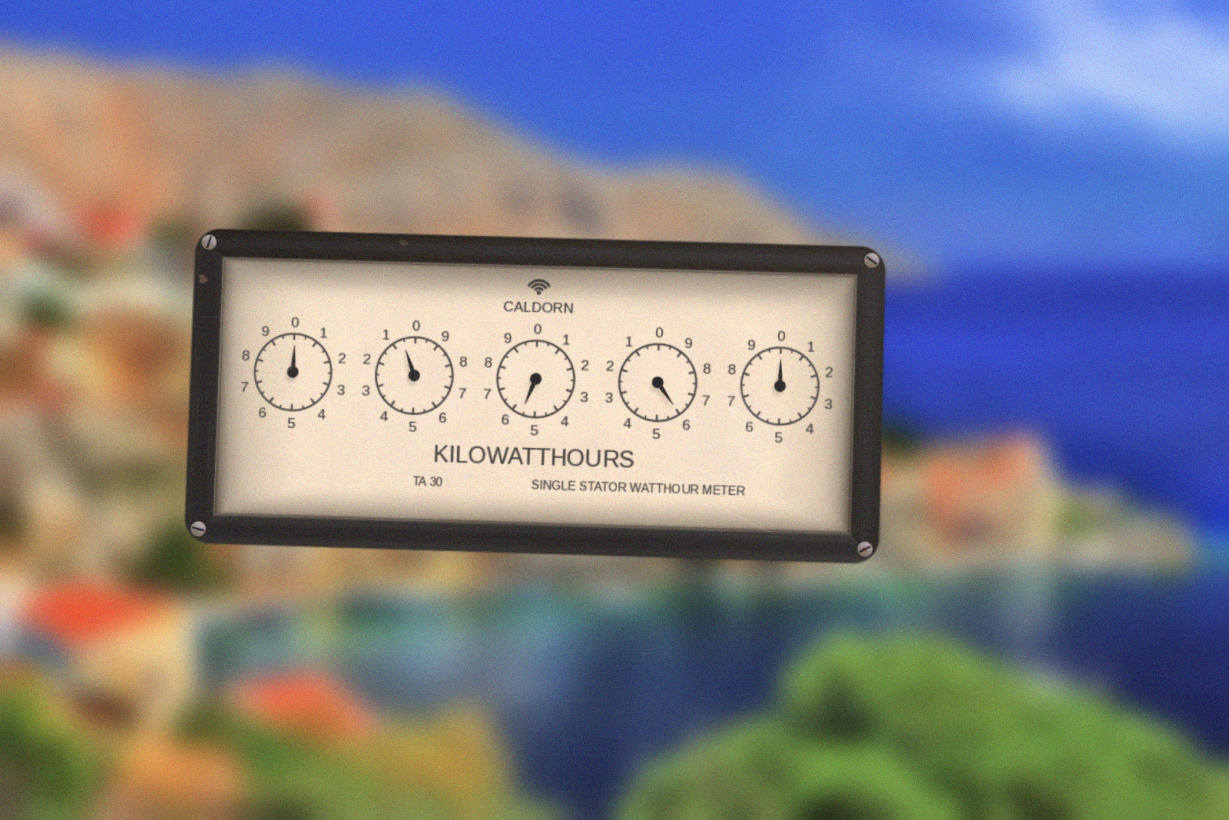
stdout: value=560 unit=kWh
